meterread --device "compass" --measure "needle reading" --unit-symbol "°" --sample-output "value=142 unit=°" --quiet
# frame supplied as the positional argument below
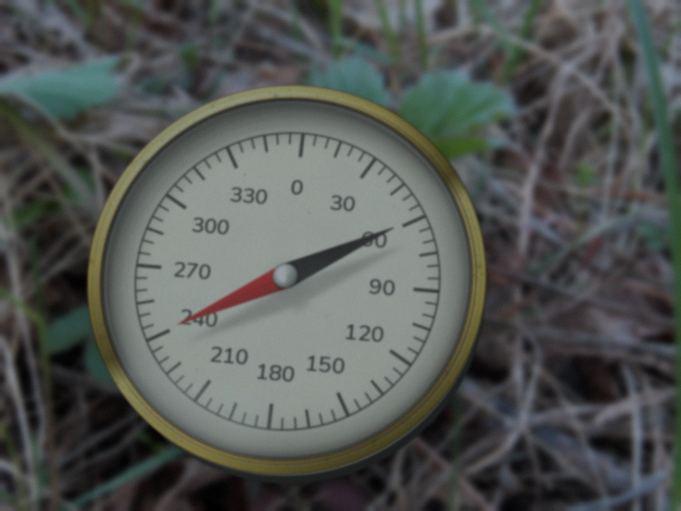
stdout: value=240 unit=°
